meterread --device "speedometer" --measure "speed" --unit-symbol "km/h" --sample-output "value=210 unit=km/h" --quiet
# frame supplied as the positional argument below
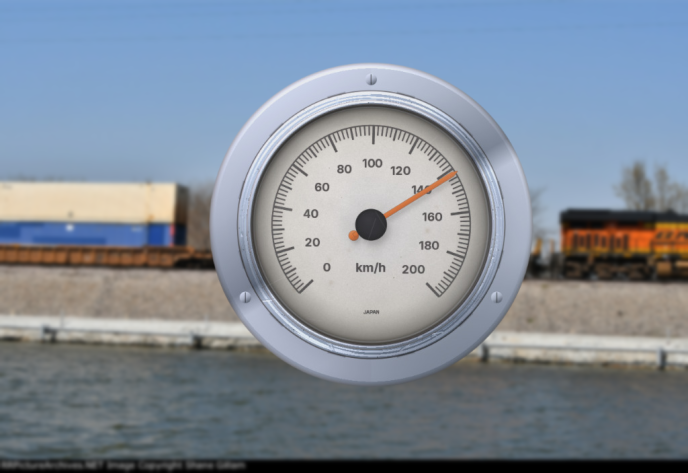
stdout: value=142 unit=km/h
